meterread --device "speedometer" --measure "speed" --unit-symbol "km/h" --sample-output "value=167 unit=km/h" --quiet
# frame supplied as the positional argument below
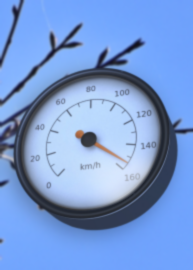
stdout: value=155 unit=km/h
